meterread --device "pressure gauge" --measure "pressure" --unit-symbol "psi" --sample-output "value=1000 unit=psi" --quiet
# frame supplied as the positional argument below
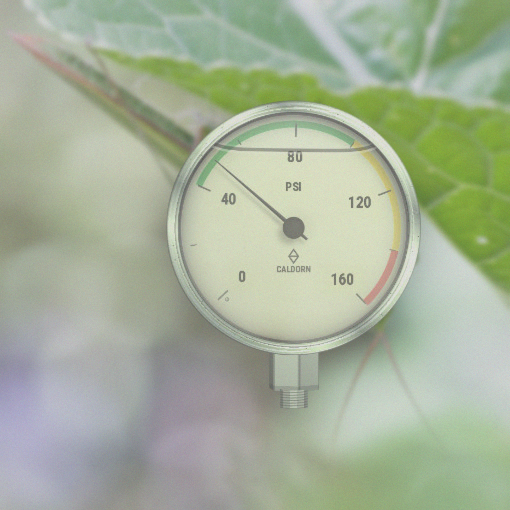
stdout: value=50 unit=psi
